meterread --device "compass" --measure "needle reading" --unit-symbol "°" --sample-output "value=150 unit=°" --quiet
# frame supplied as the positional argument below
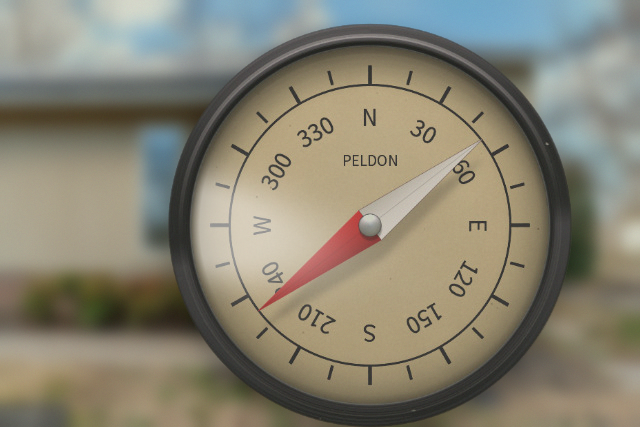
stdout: value=232.5 unit=°
